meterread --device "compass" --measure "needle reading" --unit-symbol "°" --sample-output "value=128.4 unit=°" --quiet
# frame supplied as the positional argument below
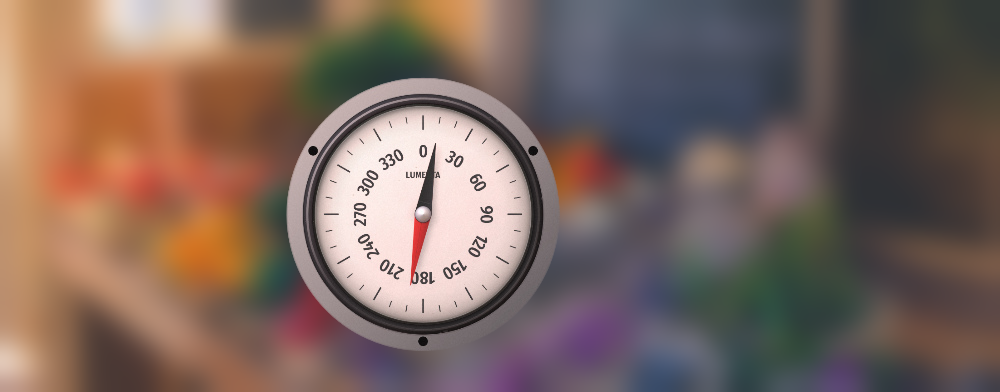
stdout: value=190 unit=°
